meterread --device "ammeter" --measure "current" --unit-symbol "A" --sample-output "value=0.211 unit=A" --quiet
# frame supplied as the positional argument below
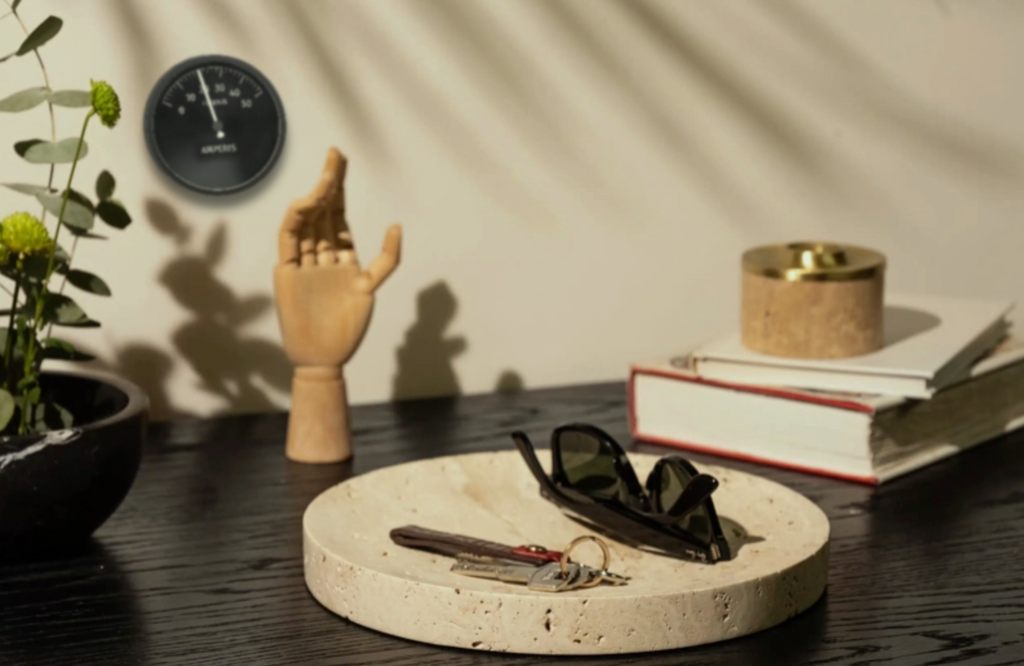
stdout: value=20 unit=A
